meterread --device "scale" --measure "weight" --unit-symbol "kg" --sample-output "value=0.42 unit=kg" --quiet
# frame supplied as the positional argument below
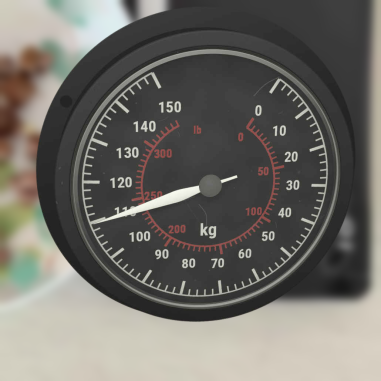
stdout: value=110 unit=kg
